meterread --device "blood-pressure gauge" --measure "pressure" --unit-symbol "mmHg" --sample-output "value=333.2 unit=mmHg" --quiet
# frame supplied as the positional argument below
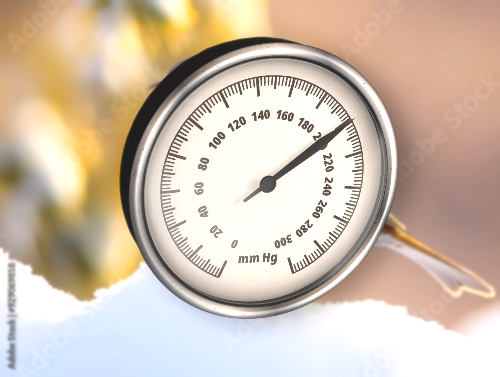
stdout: value=200 unit=mmHg
